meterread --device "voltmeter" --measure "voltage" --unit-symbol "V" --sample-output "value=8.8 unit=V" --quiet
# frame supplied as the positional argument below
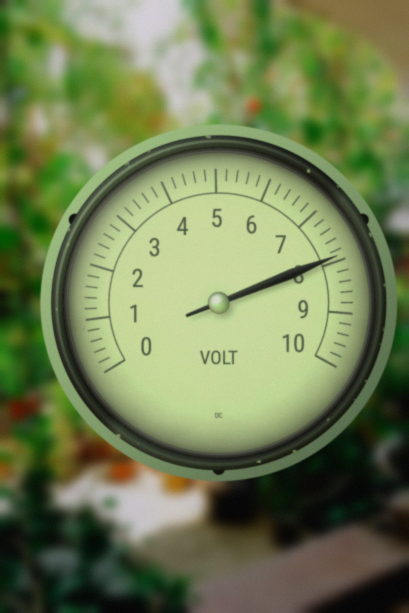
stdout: value=7.9 unit=V
